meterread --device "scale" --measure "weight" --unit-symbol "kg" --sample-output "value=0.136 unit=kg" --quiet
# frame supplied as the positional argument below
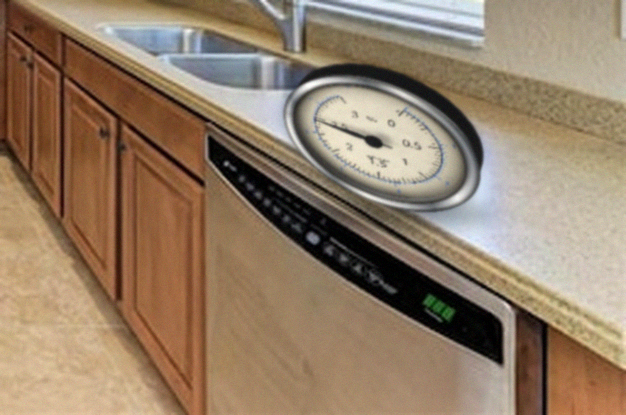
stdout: value=2.5 unit=kg
